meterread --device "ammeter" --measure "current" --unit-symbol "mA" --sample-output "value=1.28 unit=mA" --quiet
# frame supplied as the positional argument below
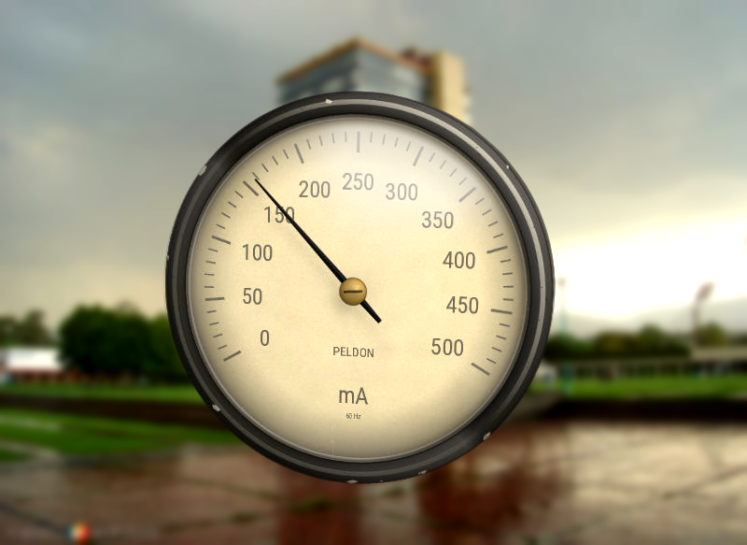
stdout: value=160 unit=mA
